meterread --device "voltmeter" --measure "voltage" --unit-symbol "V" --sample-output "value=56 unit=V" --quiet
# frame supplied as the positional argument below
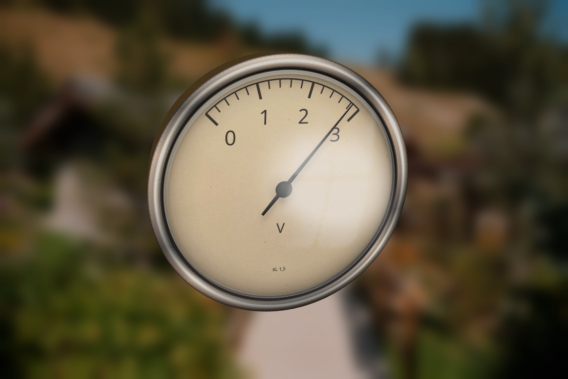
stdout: value=2.8 unit=V
